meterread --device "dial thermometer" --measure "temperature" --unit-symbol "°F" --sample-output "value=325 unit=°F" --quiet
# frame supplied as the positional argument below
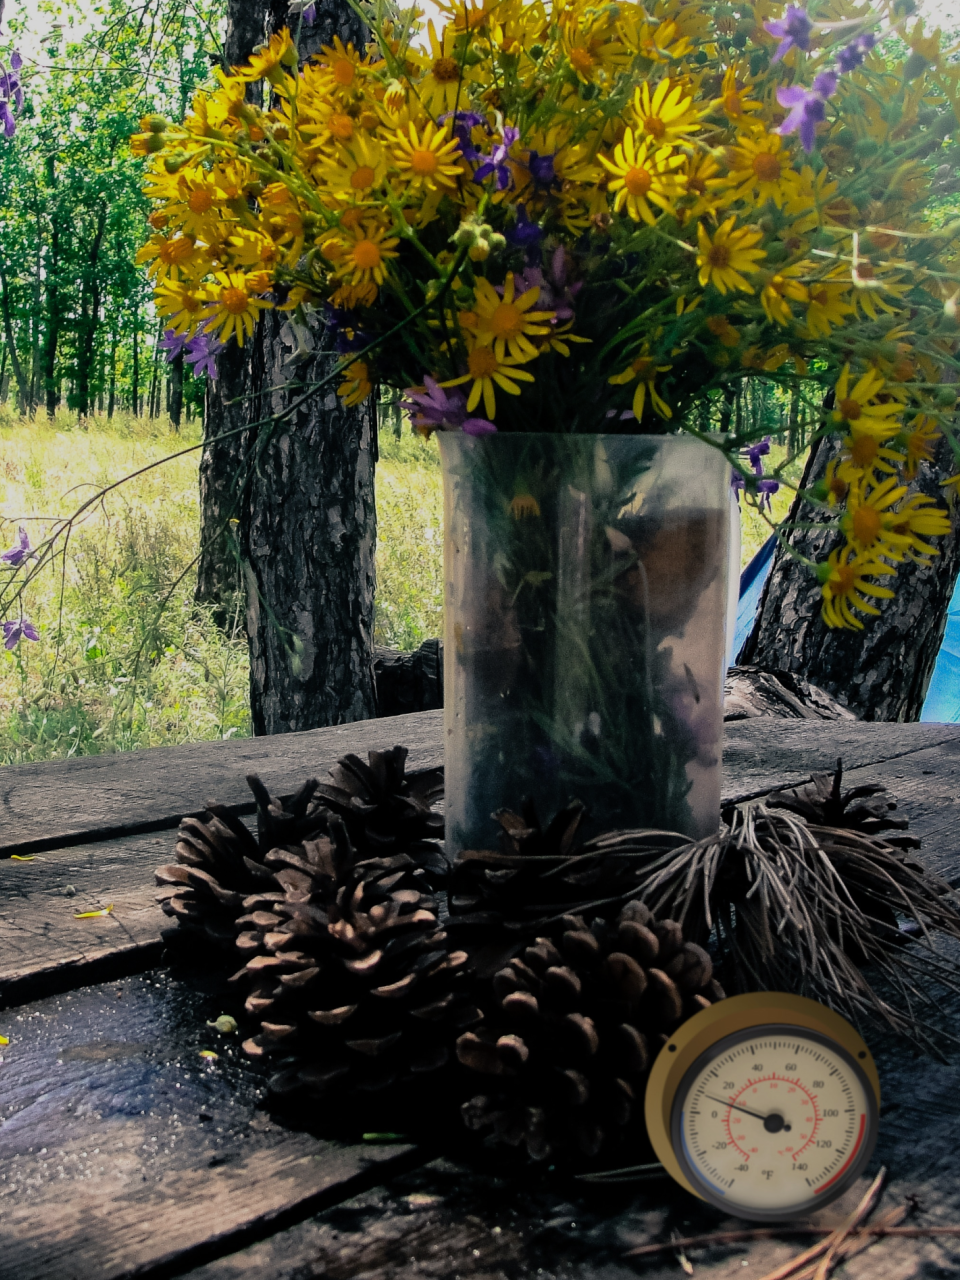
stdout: value=10 unit=°F
